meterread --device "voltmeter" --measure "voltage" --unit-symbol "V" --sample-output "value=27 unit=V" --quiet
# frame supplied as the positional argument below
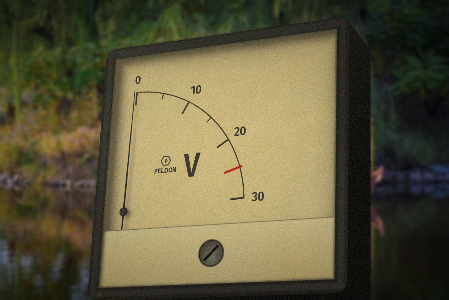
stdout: value=0 unit=V
